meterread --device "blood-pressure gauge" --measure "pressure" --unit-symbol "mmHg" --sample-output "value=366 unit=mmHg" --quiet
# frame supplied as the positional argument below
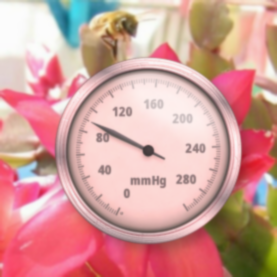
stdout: value=90 unit=mmHg
